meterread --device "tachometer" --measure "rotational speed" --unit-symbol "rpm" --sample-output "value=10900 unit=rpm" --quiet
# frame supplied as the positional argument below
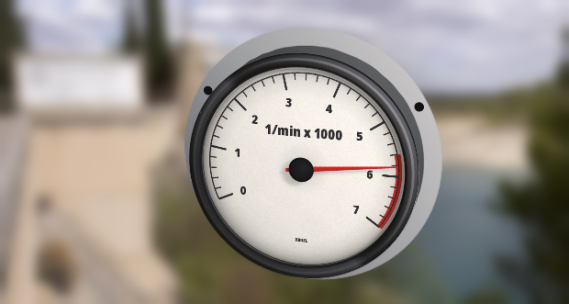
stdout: value=5800 unit=rpm
